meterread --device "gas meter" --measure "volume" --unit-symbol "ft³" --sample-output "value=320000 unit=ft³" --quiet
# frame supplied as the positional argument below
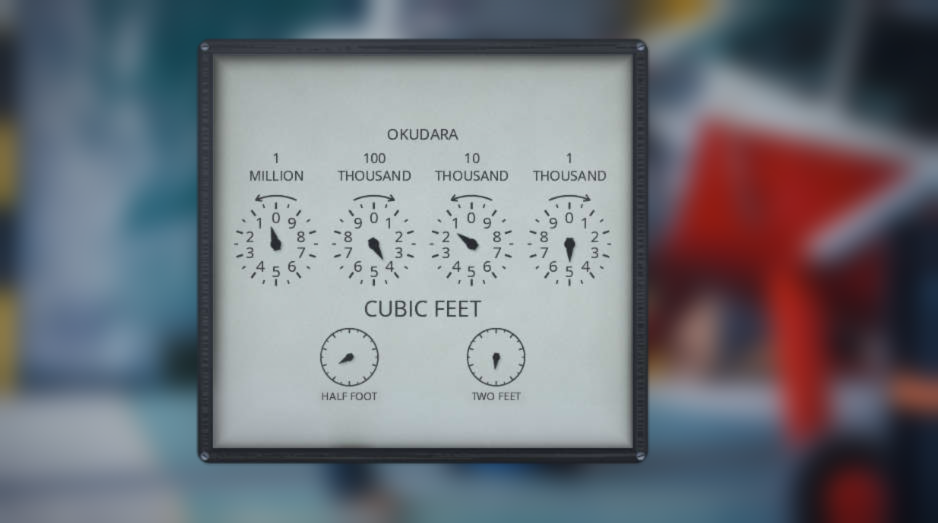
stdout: value=41500 unit=ft³
